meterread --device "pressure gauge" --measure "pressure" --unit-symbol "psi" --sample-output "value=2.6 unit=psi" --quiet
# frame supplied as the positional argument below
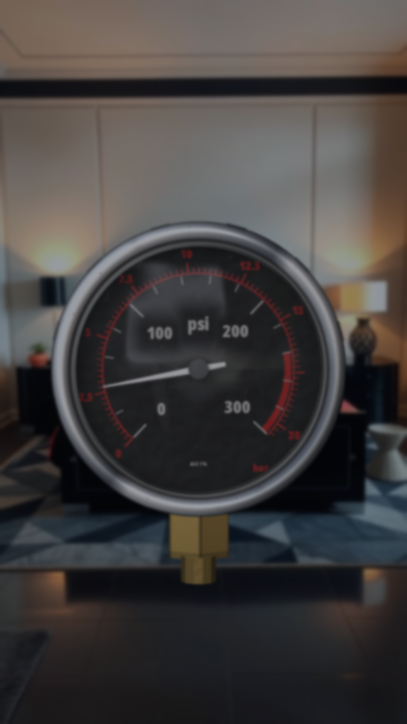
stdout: value=40 unit=psi
